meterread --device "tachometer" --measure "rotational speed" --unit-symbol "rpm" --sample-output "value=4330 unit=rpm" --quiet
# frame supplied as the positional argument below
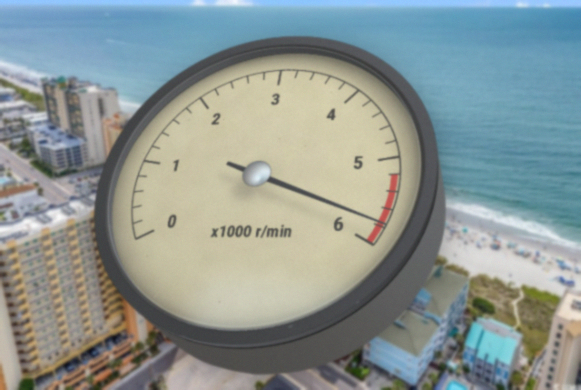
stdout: value=5800 unit=rpm
